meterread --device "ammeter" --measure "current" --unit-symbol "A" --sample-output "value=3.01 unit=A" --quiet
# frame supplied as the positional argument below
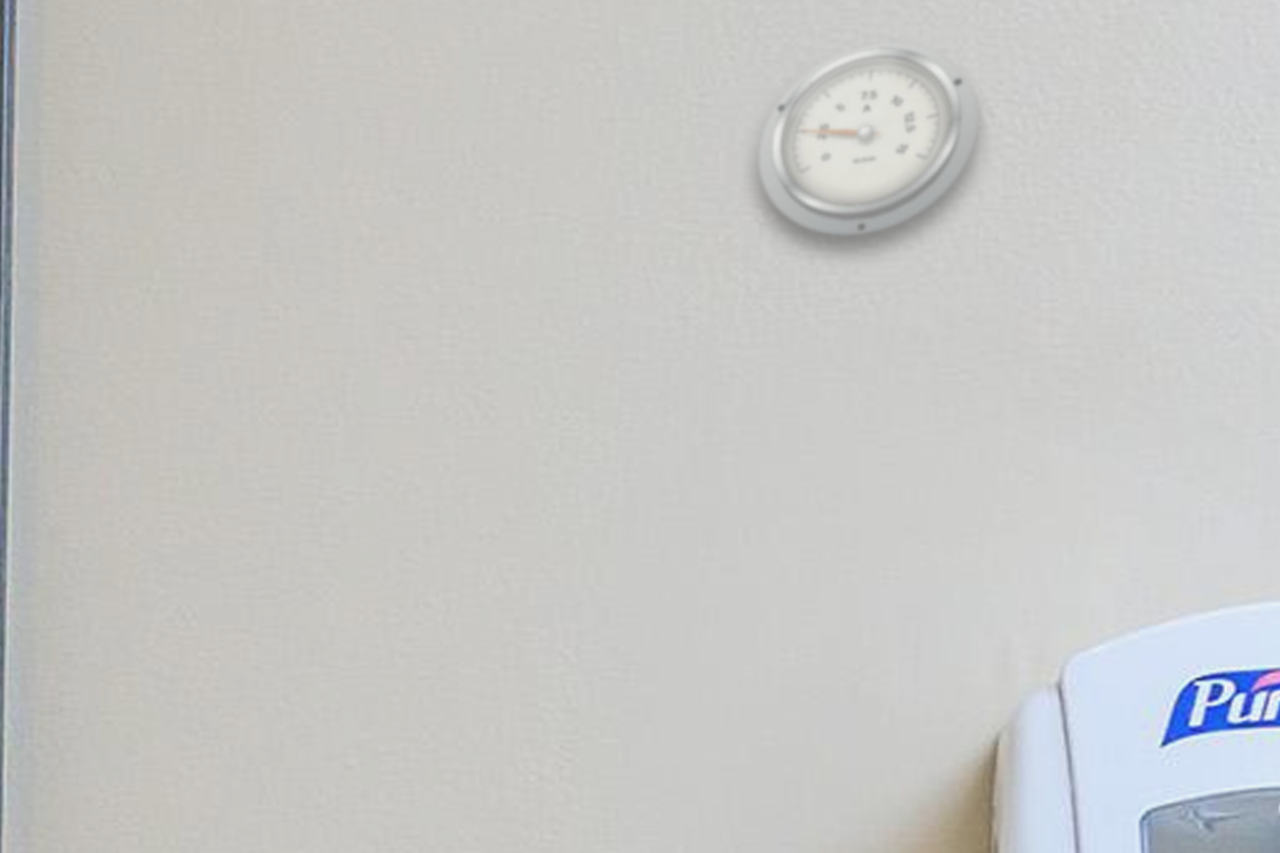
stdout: value=2.5 unit=A
